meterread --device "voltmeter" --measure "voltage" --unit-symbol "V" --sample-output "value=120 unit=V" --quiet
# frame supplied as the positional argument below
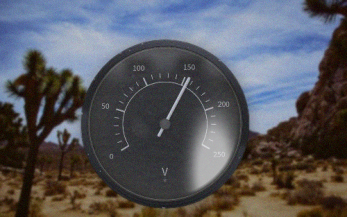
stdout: value=155 unit=V
